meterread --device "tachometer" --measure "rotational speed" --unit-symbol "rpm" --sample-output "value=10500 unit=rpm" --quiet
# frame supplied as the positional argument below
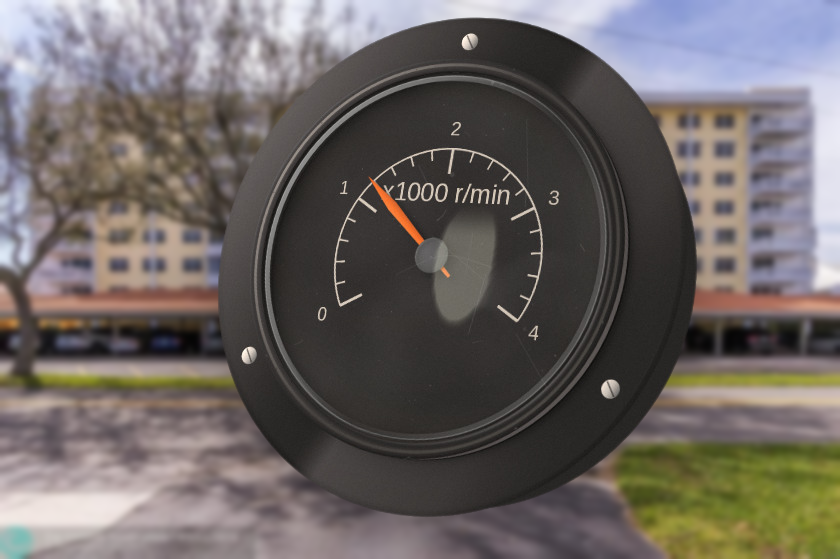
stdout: value=1200 unit=rpm
